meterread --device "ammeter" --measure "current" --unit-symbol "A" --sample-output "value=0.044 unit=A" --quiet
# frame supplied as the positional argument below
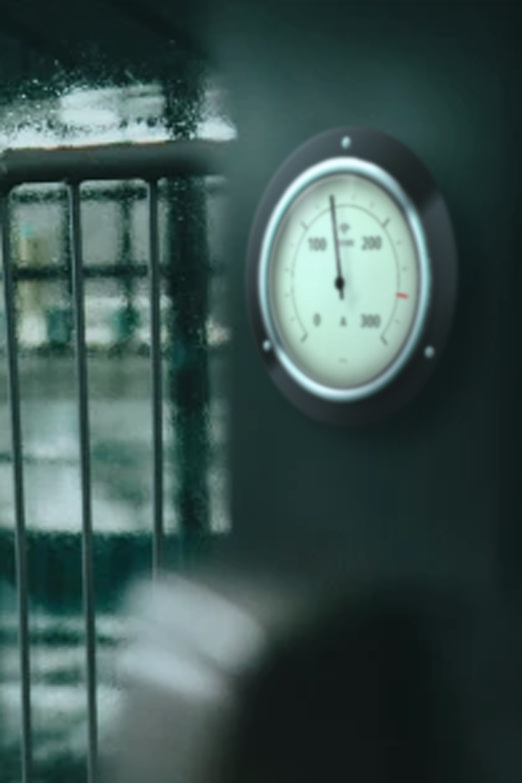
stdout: value=140 unit=A
